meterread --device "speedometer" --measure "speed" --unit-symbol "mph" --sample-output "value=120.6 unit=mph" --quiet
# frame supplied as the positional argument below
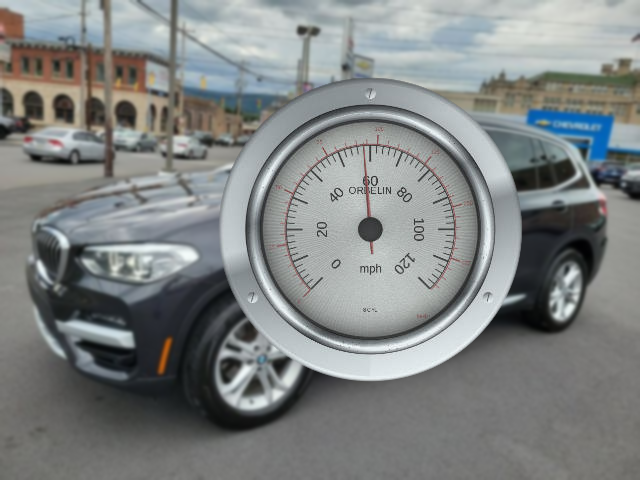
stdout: value=58 unit=mph
